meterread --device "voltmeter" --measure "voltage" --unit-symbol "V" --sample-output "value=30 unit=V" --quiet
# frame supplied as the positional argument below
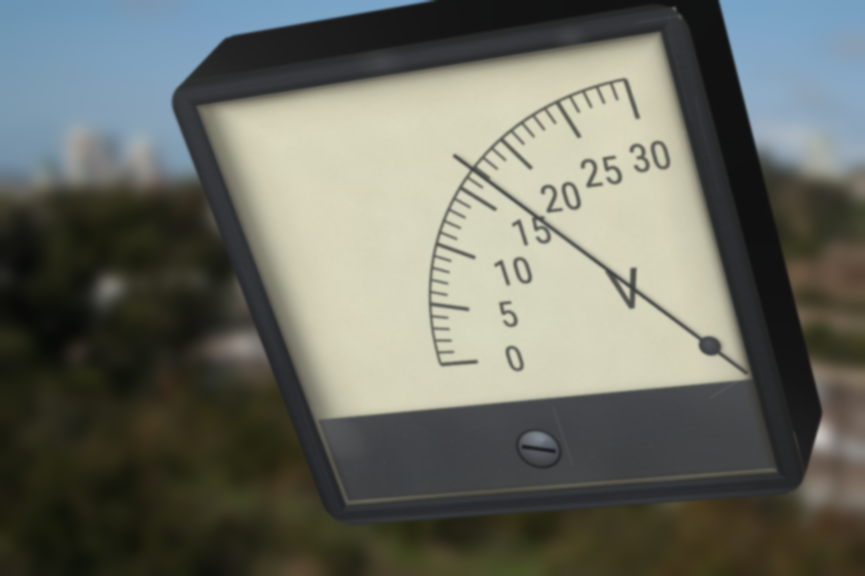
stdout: value=17 unit=V
